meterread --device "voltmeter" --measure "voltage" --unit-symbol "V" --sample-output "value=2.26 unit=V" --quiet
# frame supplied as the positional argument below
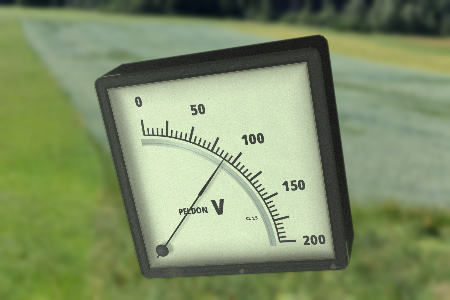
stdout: value=90 unit=V
